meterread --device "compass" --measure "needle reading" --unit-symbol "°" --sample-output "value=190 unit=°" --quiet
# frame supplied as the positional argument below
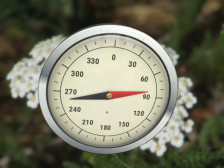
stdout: value=80 unit=°
